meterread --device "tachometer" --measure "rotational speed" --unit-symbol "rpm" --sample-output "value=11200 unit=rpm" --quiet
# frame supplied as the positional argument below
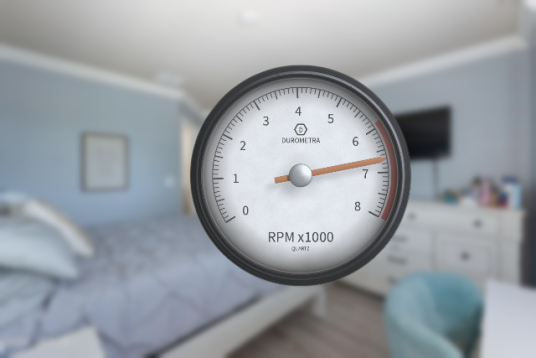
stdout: value=6700 unit=rpm
